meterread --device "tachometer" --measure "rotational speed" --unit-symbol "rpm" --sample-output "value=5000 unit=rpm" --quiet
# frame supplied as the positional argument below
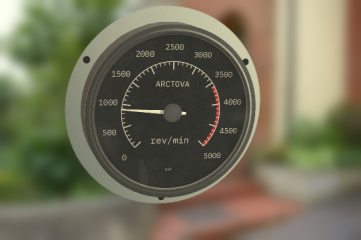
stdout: value=900 unit=rpm
